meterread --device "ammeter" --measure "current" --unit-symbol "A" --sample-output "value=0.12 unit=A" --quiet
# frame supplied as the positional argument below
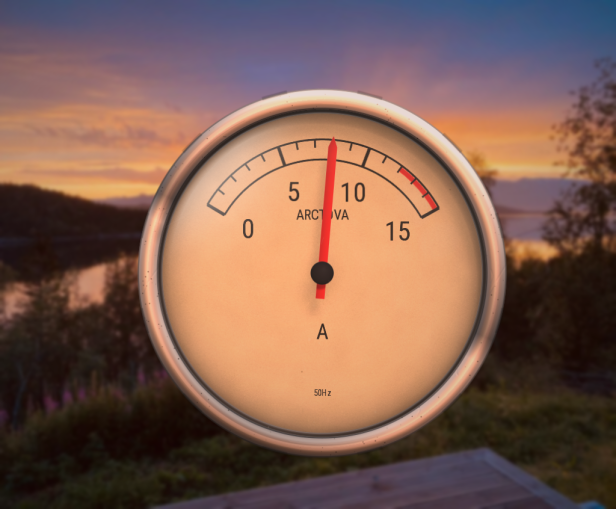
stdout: value=8 unit=A
